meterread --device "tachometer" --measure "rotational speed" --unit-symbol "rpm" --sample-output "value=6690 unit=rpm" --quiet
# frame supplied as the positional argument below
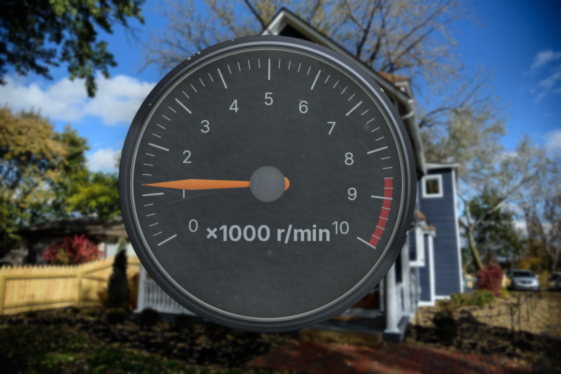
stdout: value=1200 unit=rpm
